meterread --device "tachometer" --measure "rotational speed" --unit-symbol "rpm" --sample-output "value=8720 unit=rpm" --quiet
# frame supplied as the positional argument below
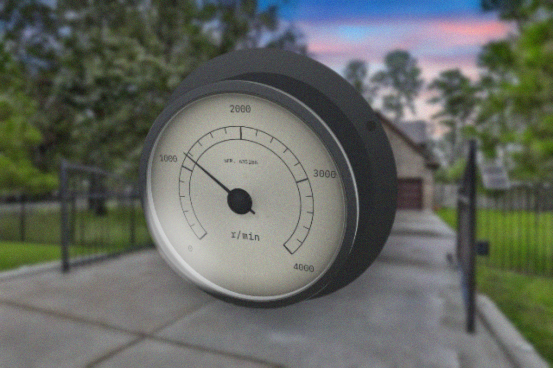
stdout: value=1200 unit=rpm
